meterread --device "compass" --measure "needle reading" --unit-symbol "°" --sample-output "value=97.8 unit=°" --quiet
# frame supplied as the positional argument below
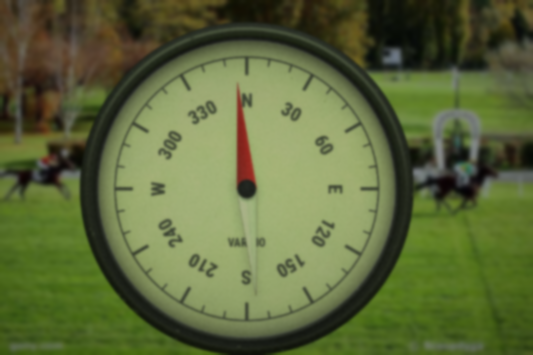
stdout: value=355 unit=°
